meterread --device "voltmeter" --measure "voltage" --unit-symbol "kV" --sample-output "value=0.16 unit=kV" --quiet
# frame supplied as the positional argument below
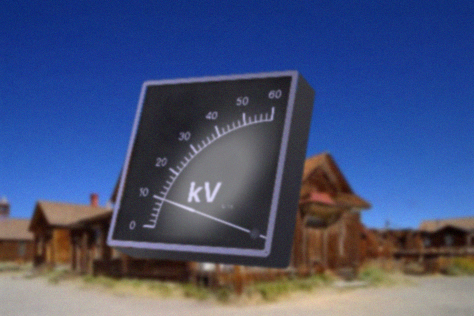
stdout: value=10 unit=kV
